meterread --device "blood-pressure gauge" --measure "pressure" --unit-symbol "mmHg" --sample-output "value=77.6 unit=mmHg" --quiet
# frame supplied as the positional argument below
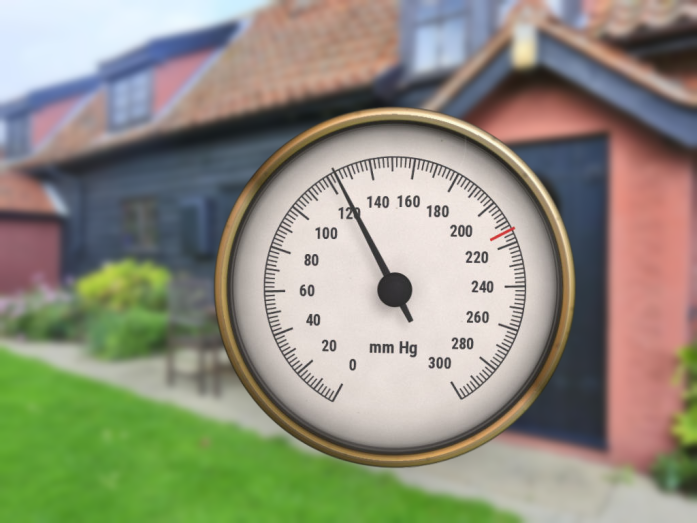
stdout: value=124 unit=mmHg
